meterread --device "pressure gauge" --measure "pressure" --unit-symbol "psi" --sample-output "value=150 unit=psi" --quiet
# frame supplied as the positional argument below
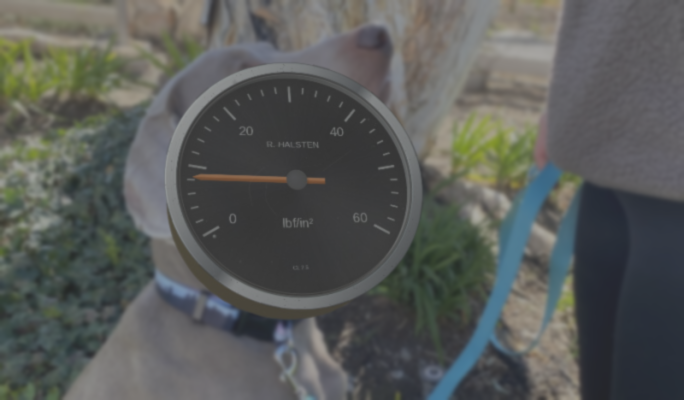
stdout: value=8 unit=psi
